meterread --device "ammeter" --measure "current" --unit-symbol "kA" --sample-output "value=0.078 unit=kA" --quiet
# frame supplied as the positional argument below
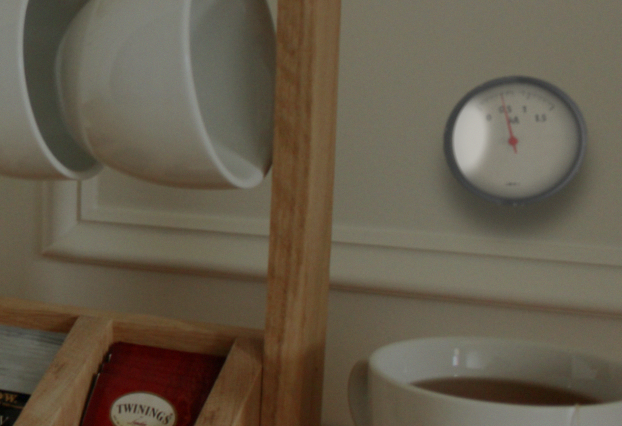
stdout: value=0.5 unit=kA
